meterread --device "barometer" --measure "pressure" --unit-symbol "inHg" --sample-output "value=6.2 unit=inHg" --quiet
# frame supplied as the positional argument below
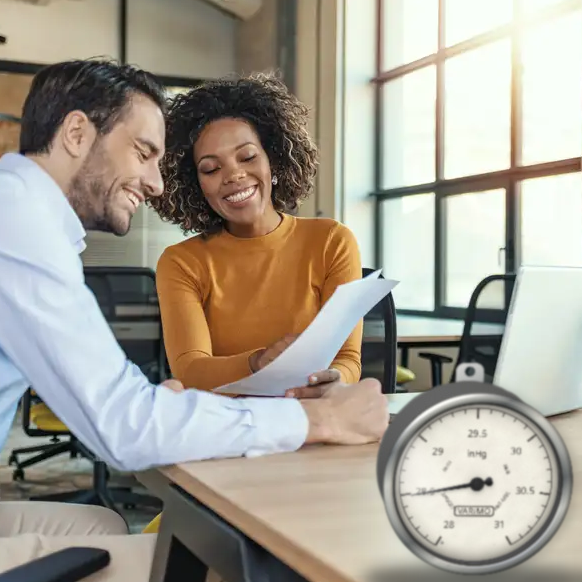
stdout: value=28.5 unit=inHg
